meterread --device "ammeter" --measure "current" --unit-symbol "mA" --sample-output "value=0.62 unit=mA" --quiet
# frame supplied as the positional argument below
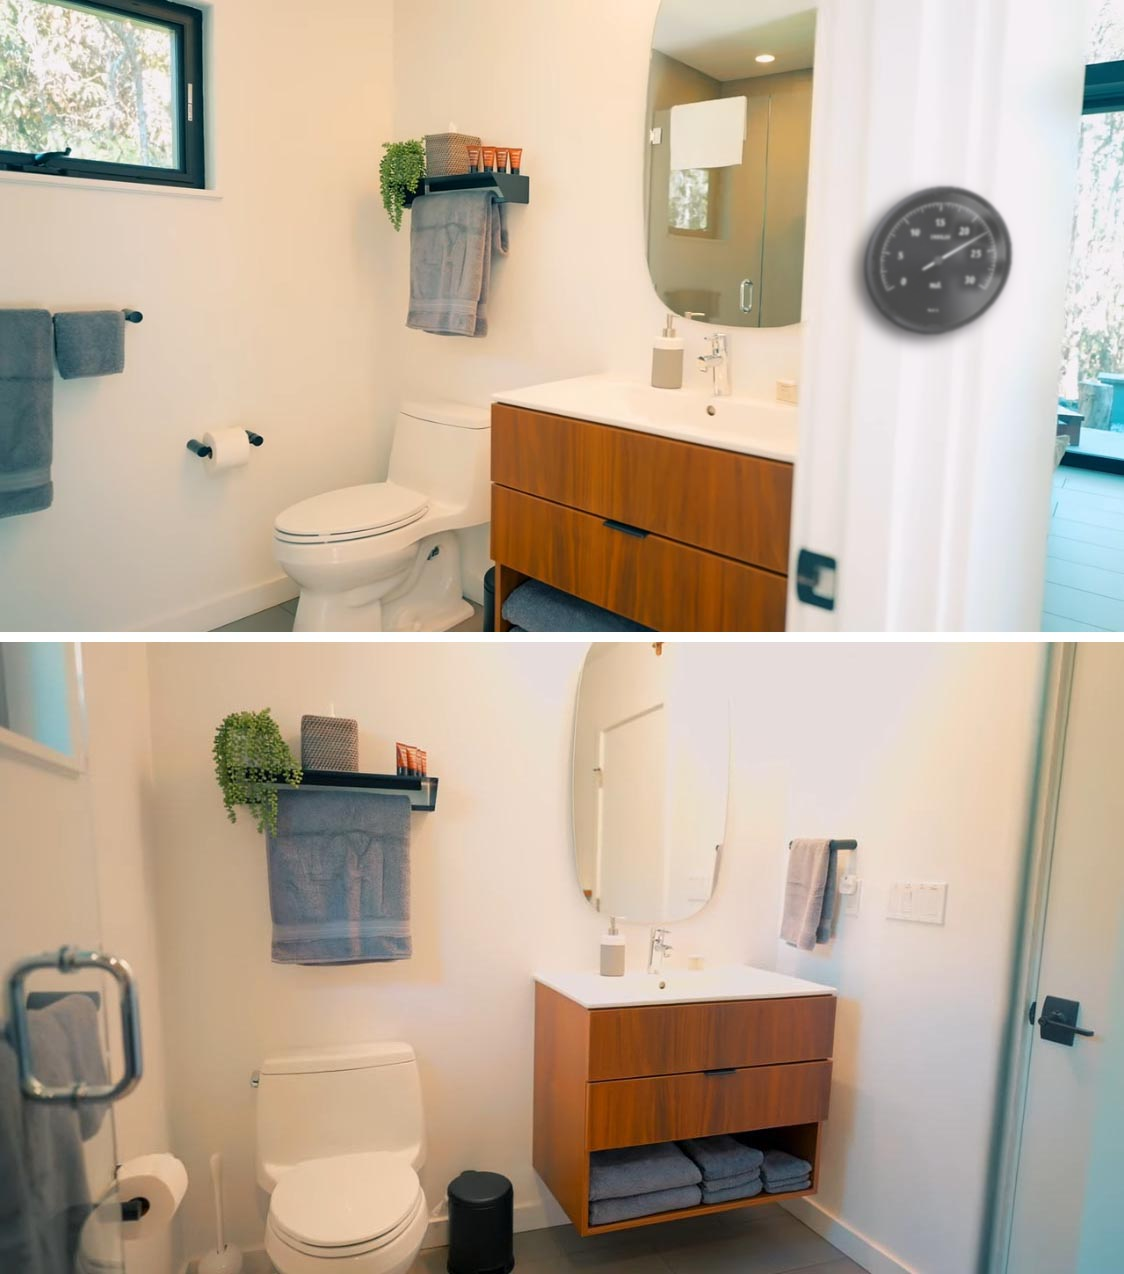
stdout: value=22.5 unit=mA
